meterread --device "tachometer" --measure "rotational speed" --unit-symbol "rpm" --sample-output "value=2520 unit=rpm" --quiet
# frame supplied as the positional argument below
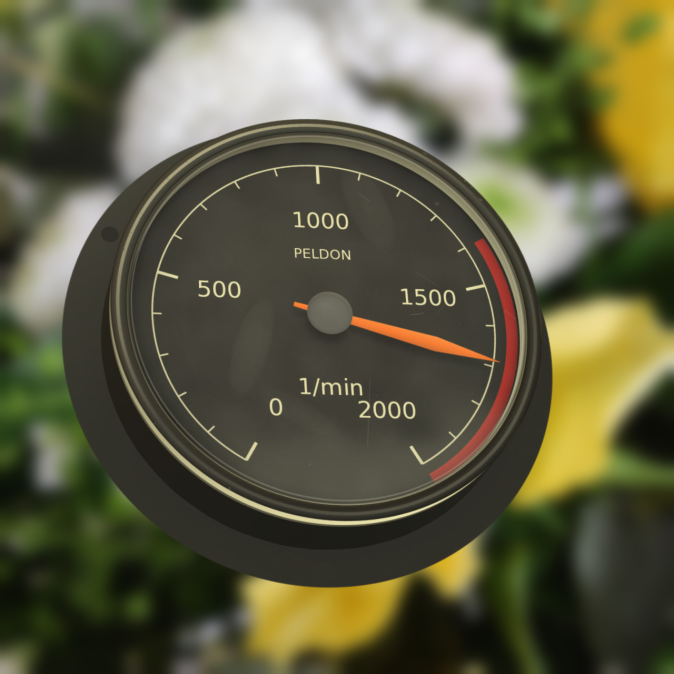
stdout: value=1700 unit=rpm
